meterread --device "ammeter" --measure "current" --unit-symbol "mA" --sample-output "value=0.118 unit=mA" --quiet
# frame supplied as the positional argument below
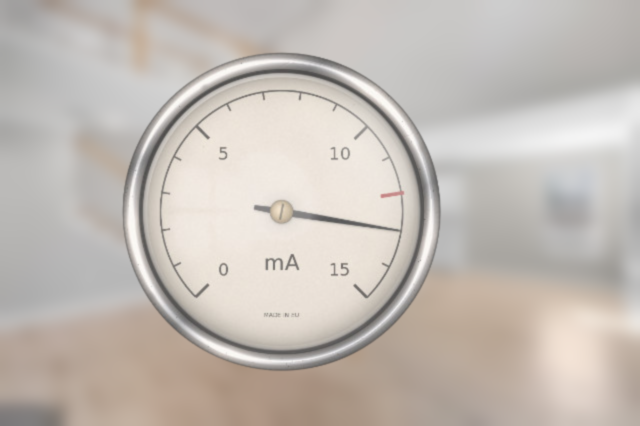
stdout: value=13 unit=mA
